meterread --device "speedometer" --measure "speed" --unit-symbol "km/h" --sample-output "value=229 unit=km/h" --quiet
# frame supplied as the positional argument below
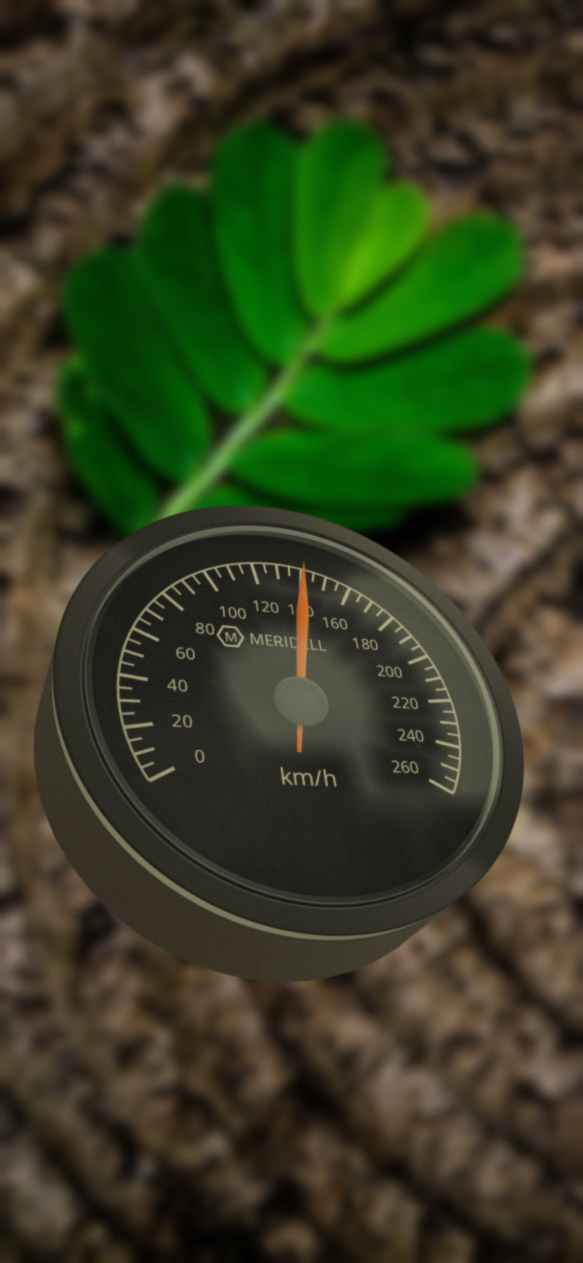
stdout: value=140 unit=km/h
